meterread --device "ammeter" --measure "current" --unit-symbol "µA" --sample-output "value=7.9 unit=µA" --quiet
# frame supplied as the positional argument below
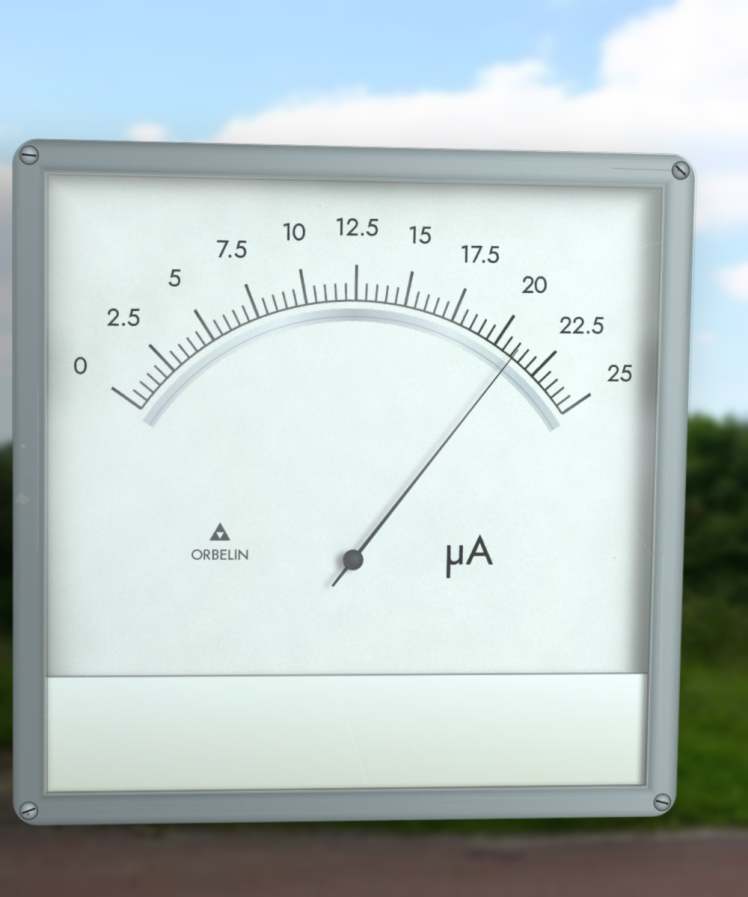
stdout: value=21 unit=µA
